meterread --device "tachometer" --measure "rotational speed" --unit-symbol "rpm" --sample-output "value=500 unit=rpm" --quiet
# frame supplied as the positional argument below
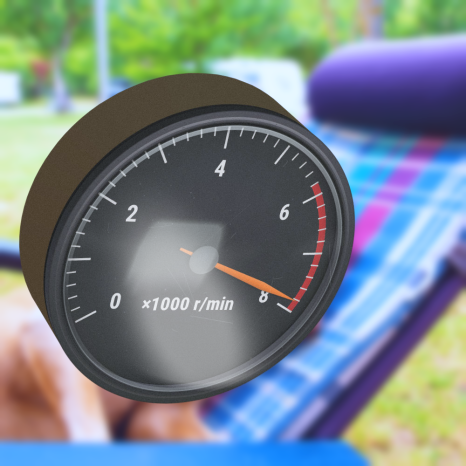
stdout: value=7800 unit=rpm
